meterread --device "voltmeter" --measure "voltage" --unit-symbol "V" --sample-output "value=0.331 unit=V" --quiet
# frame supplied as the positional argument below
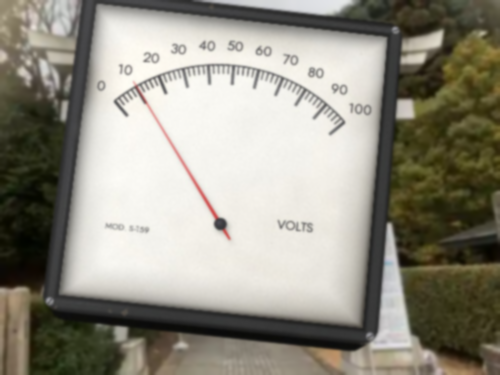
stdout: value=10 unit=V
